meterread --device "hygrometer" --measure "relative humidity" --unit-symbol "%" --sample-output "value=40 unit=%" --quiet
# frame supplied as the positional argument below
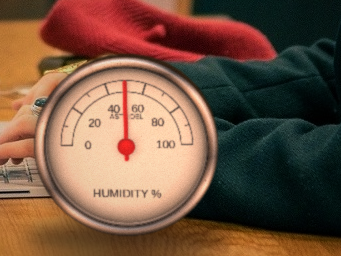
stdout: value=50 unit=%
